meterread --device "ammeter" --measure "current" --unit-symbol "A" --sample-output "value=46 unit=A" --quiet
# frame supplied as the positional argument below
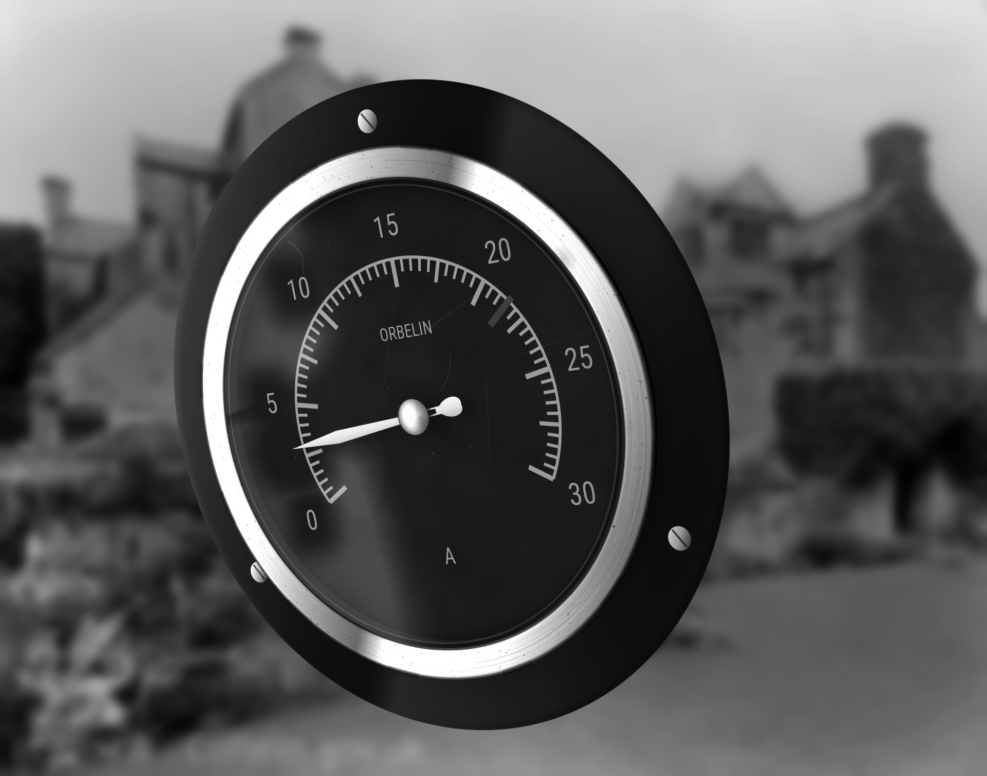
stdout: value=3 unit=A
